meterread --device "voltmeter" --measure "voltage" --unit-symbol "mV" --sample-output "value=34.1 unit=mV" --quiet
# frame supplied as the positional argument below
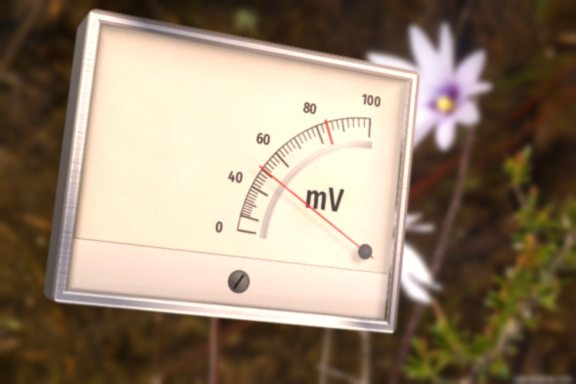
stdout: value=50 unit=mV
